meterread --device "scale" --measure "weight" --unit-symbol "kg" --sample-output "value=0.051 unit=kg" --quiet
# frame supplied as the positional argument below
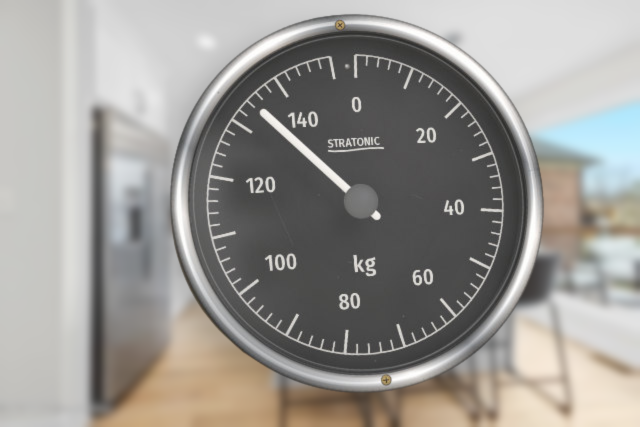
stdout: value=134 unit=kg
